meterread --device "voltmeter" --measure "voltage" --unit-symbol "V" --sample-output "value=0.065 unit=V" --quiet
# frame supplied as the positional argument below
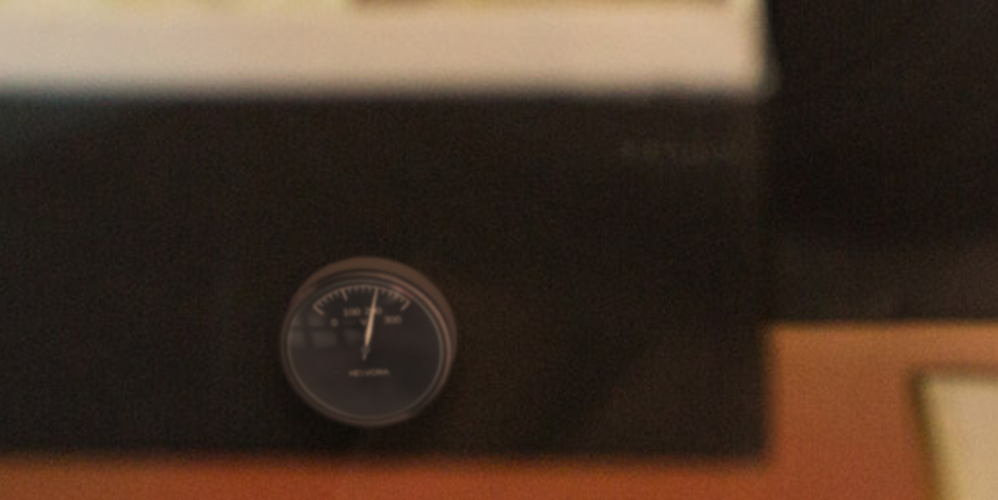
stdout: value=200 unit=V
